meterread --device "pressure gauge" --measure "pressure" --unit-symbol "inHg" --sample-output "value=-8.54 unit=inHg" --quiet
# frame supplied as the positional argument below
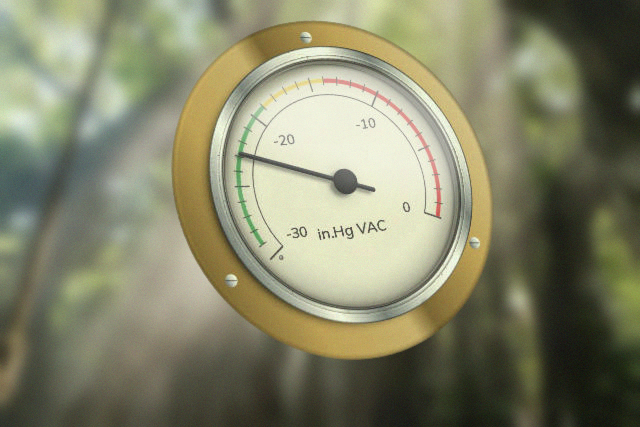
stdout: value=-23 unit=inHg
